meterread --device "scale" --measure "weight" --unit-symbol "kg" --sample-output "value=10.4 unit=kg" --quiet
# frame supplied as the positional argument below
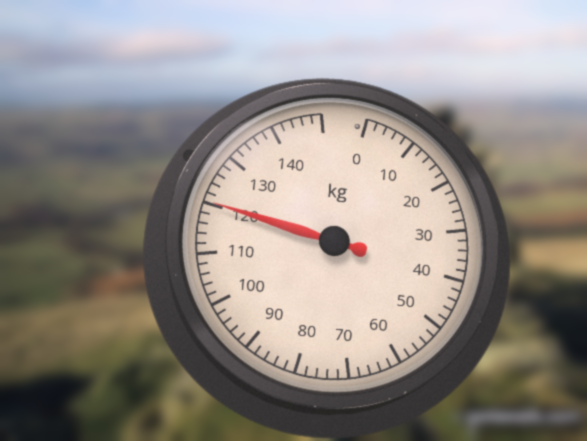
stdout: value=120 unit=kg
